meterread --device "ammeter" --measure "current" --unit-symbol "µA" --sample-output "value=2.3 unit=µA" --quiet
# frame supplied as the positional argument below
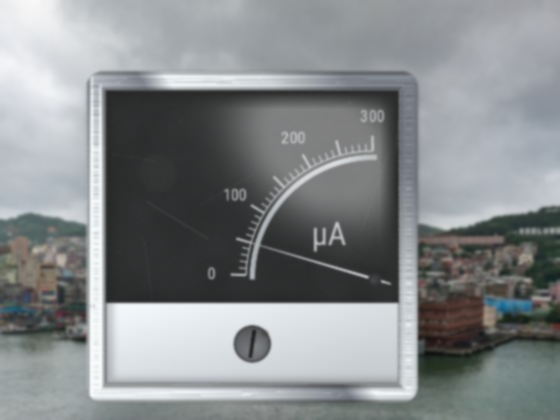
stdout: value=50 unit=µA
